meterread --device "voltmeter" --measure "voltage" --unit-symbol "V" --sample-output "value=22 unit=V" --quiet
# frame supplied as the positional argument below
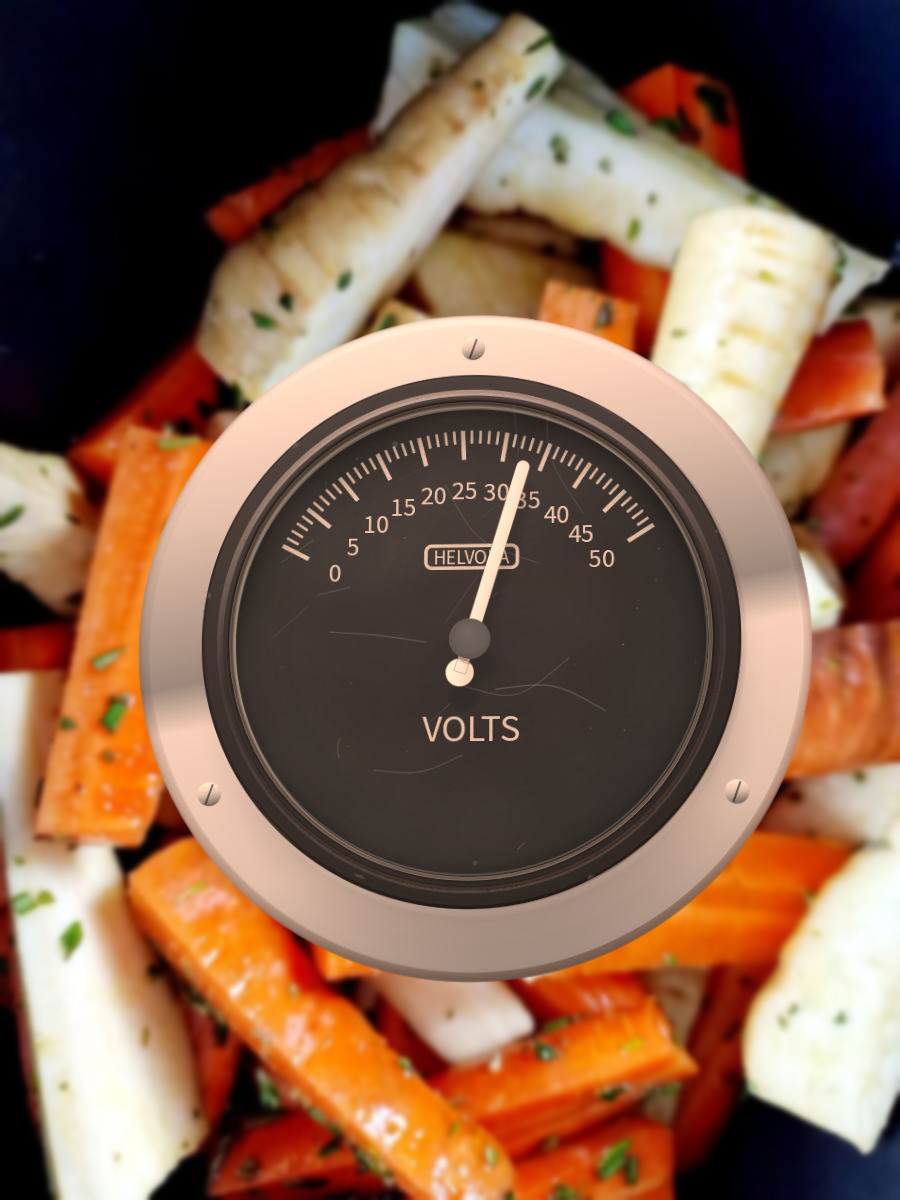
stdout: value=33 unit=V
